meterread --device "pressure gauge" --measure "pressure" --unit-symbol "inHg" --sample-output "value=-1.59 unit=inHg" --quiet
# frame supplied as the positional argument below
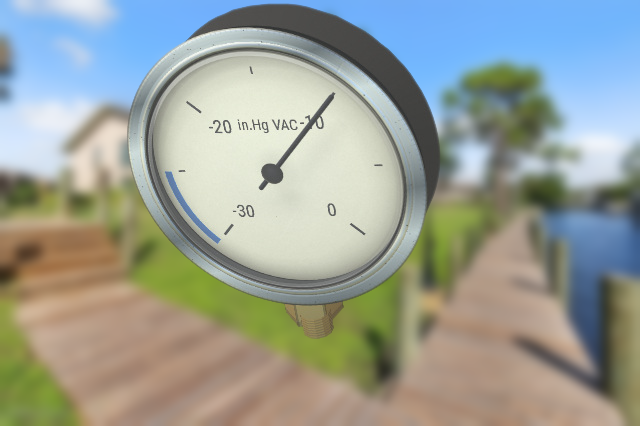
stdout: value=-10 unit=inHg
